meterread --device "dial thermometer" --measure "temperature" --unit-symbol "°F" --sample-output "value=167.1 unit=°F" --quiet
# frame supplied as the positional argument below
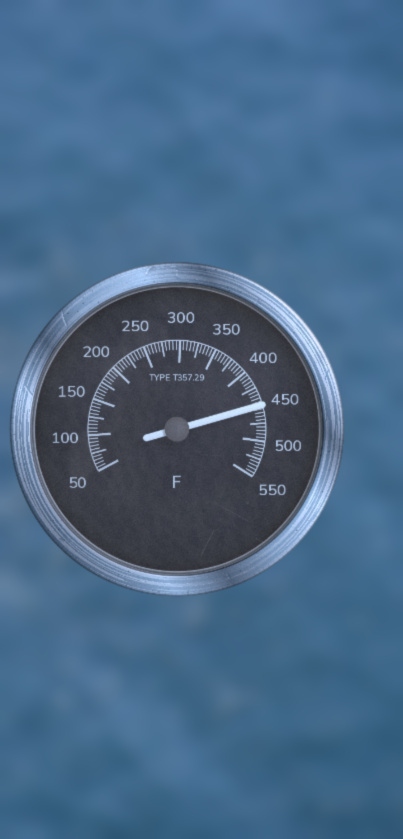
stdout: value=450 unit=°F
